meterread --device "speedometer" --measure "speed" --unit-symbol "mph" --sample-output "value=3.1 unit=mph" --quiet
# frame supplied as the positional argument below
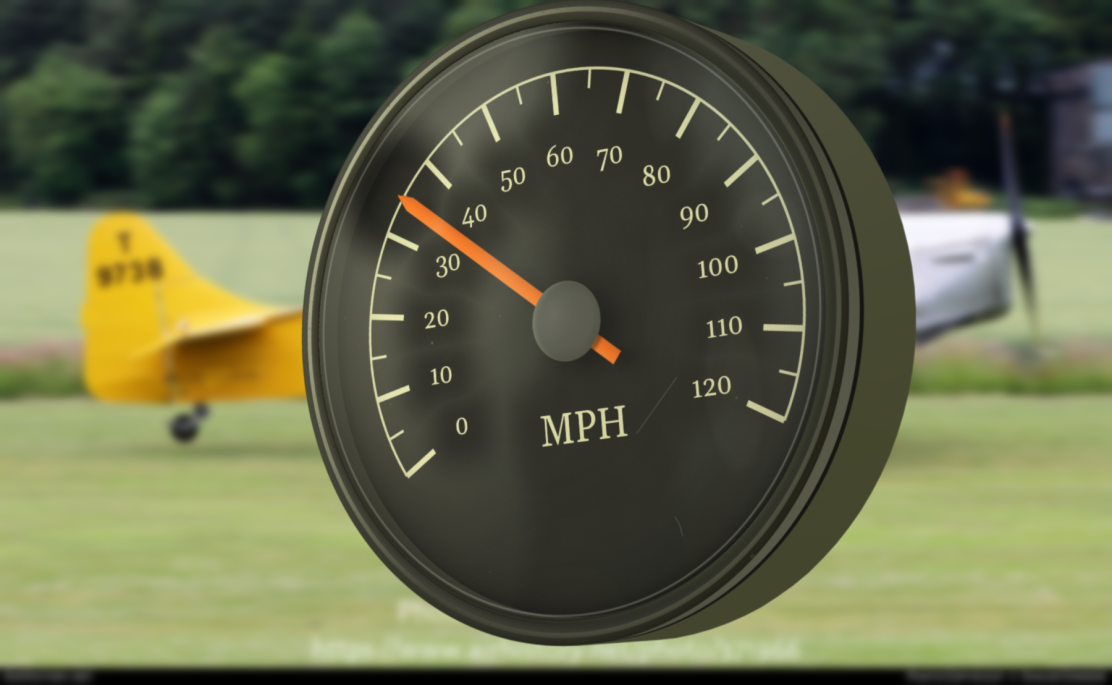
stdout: value=35 unit=mph
